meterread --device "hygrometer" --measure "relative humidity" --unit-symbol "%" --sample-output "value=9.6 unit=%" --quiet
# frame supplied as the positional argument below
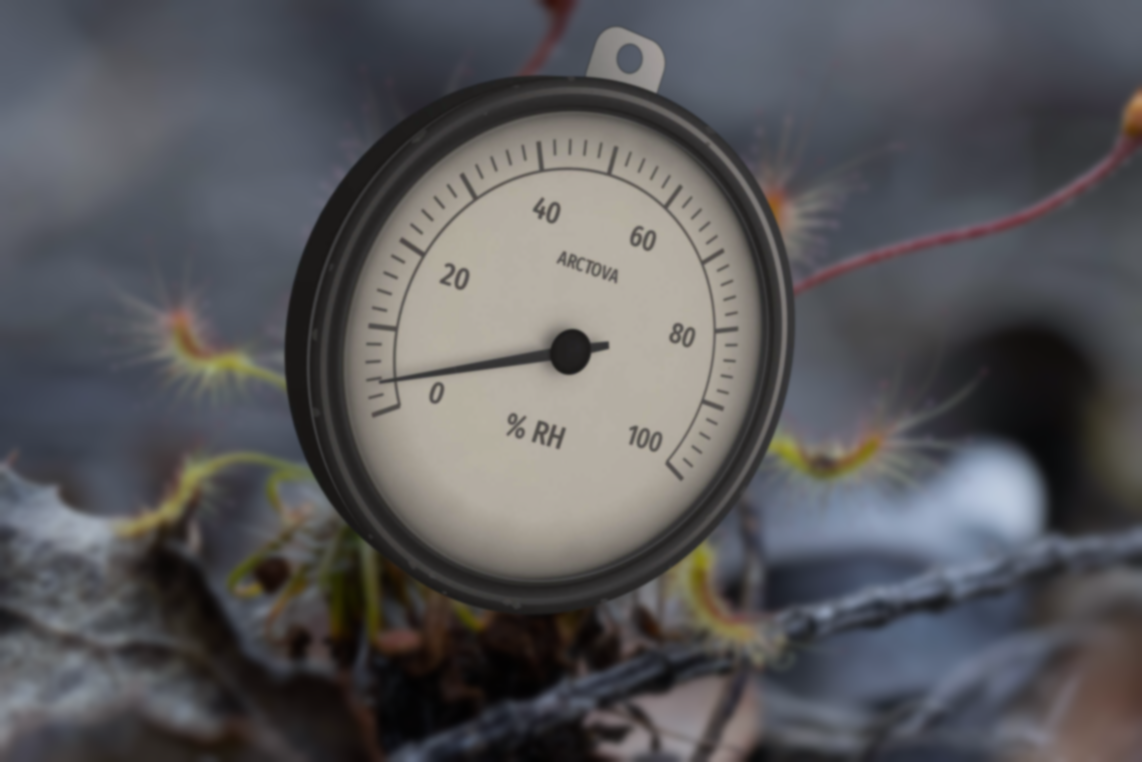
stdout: value=4 unit=%
